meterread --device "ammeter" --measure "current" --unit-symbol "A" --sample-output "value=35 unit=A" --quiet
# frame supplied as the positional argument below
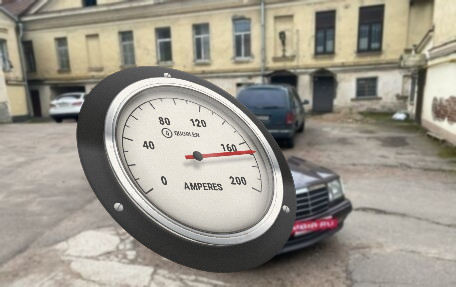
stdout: value=170 unit=A
